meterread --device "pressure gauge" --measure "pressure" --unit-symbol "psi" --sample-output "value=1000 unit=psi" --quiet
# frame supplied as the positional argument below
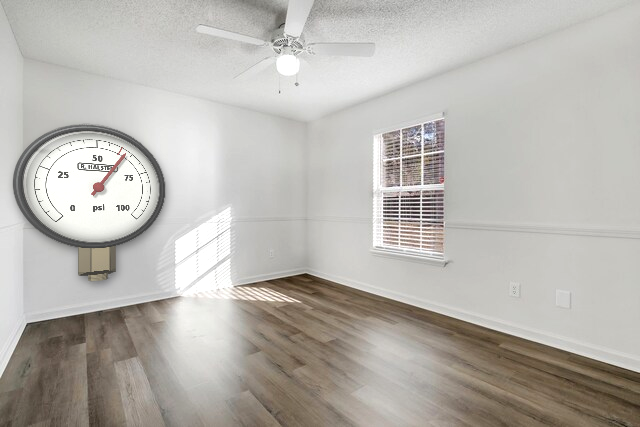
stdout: value=62.5 unit=psi
